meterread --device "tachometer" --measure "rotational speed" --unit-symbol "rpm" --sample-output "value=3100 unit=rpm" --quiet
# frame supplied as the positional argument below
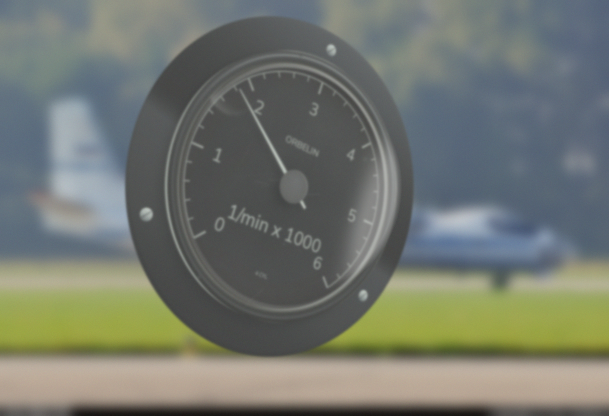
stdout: value=1800 unit=rpm
